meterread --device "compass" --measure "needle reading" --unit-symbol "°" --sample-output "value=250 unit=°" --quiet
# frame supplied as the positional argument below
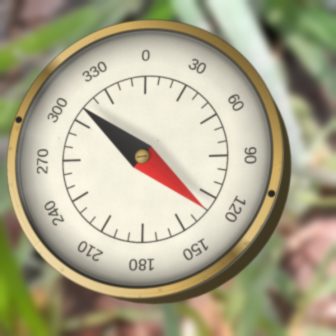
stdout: value=130 unit=°
